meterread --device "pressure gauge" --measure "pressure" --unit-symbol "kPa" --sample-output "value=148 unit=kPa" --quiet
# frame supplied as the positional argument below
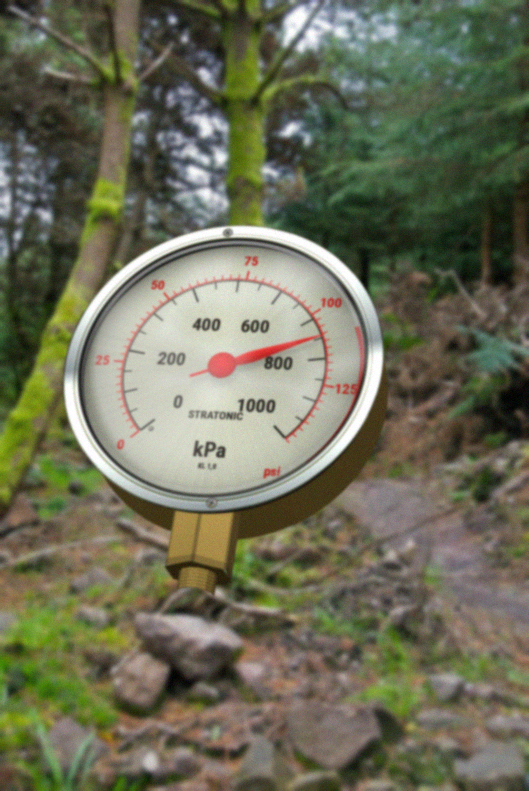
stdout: value=750 unit=kPa
